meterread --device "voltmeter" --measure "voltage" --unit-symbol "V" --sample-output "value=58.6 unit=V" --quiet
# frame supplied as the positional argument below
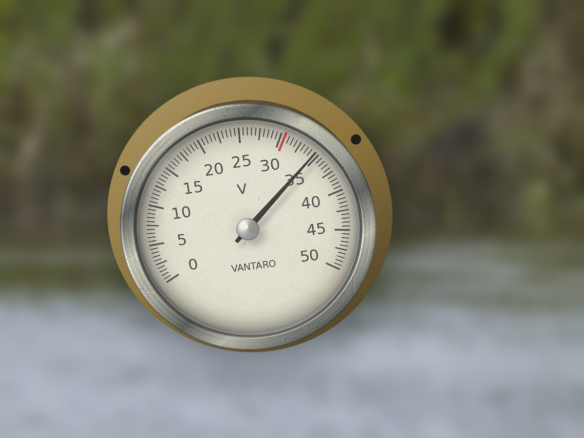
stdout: value=34.5 unit=V
